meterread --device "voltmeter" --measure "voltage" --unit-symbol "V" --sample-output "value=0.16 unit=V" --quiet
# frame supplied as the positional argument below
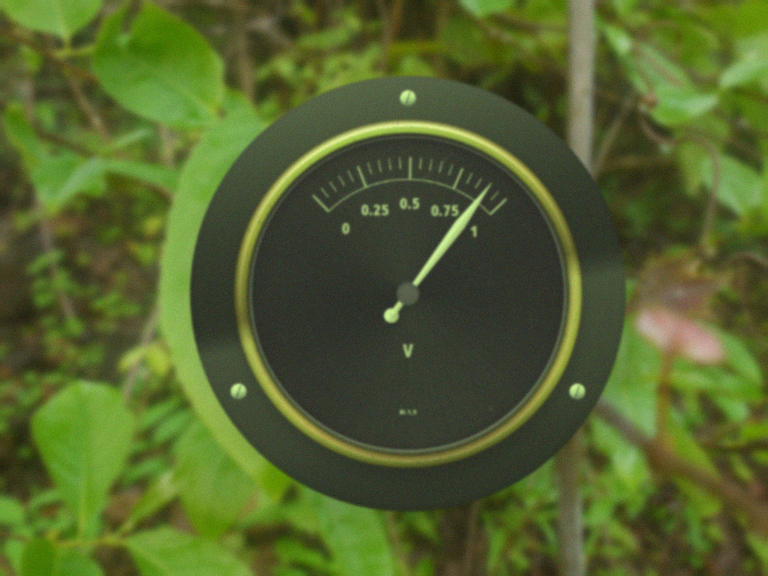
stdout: value=0.9 unit=V
